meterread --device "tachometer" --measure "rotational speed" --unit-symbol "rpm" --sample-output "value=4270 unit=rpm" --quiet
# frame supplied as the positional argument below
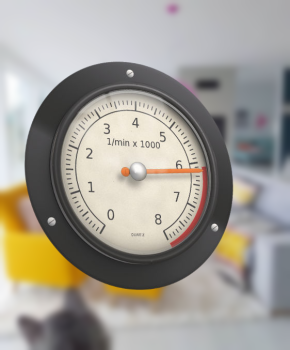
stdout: value=6200 unit=rpm
